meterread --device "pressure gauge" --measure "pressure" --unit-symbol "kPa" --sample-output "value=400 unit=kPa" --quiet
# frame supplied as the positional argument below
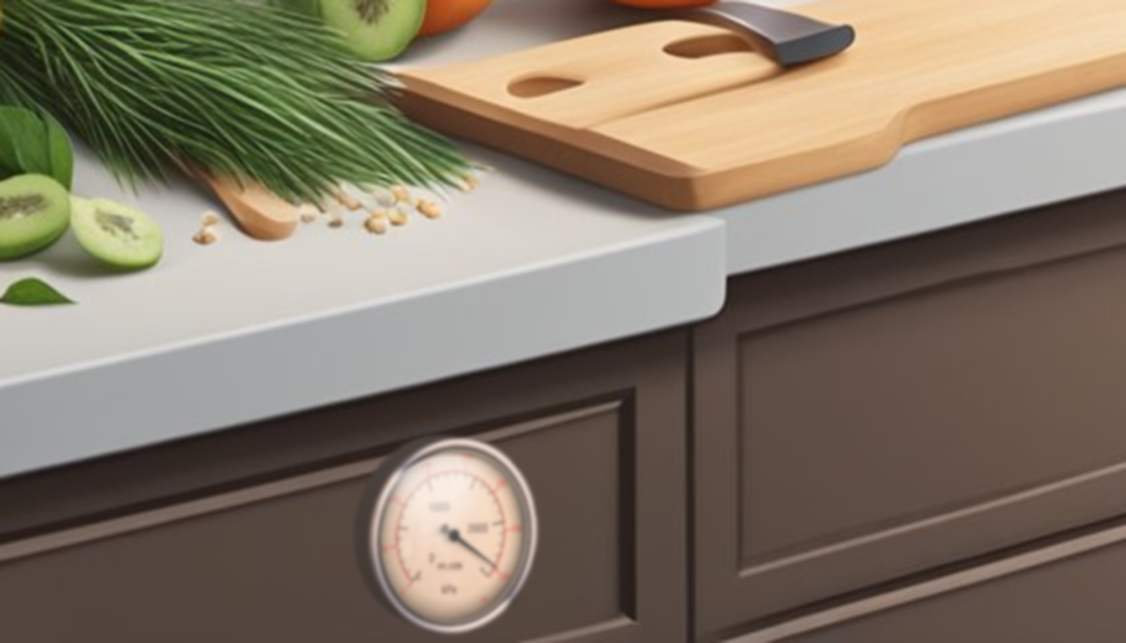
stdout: value=2400 unit=kPa
